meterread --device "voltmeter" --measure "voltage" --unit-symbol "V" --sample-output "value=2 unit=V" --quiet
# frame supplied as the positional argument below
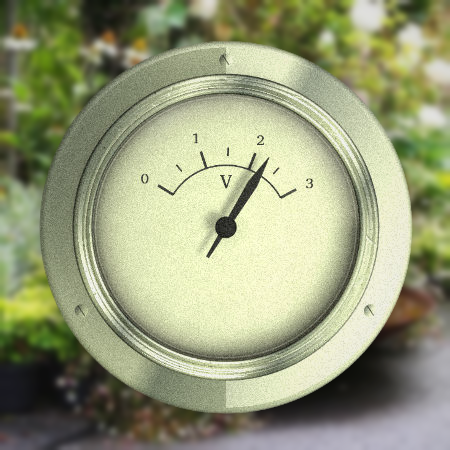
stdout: value=2.25 unit=V
